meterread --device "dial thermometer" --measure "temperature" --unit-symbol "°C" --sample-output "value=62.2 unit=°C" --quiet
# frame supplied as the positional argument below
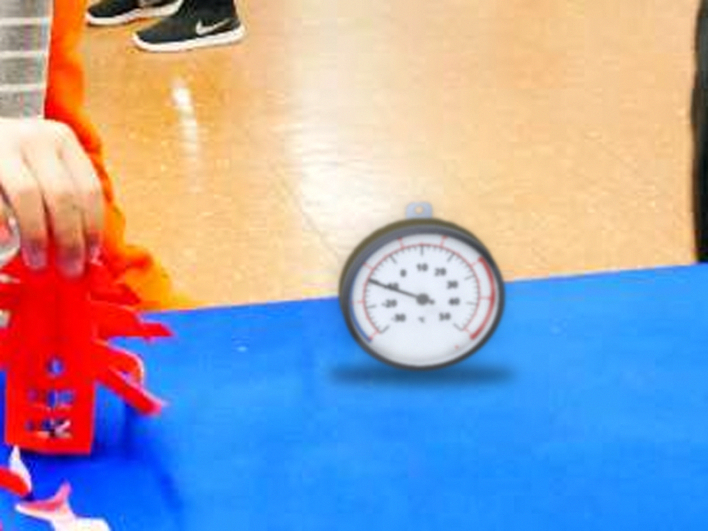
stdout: value=-10 unit=°C
